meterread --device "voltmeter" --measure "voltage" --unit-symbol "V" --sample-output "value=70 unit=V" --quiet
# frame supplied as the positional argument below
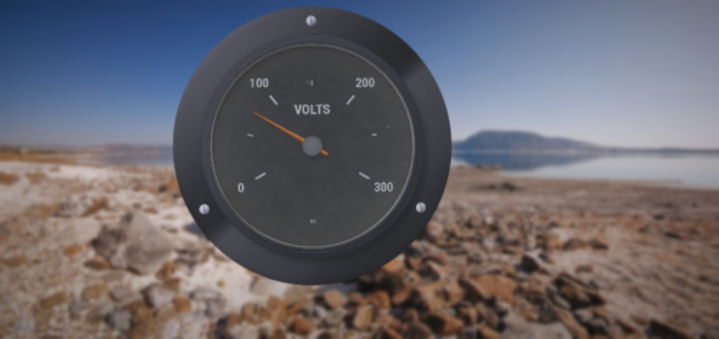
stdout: value=75 unit=V
